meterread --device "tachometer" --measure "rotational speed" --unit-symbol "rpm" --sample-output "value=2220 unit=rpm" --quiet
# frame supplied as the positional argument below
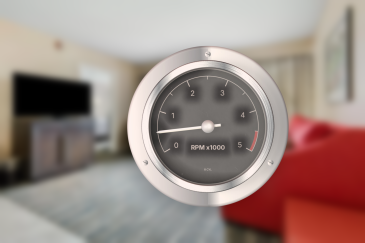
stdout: value=500 unit=rpm
